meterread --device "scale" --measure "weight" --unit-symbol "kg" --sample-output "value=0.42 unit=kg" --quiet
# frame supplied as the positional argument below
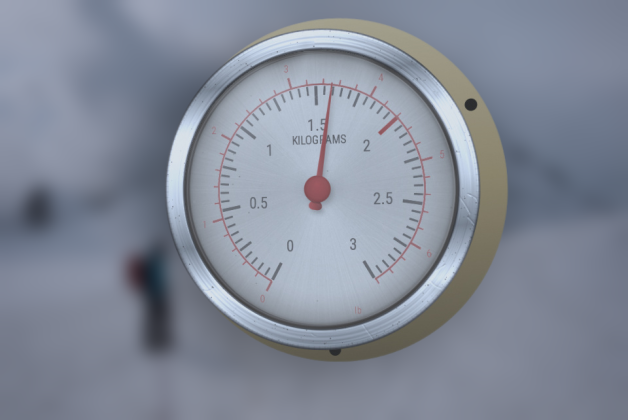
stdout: value=1.6 unit=kg
